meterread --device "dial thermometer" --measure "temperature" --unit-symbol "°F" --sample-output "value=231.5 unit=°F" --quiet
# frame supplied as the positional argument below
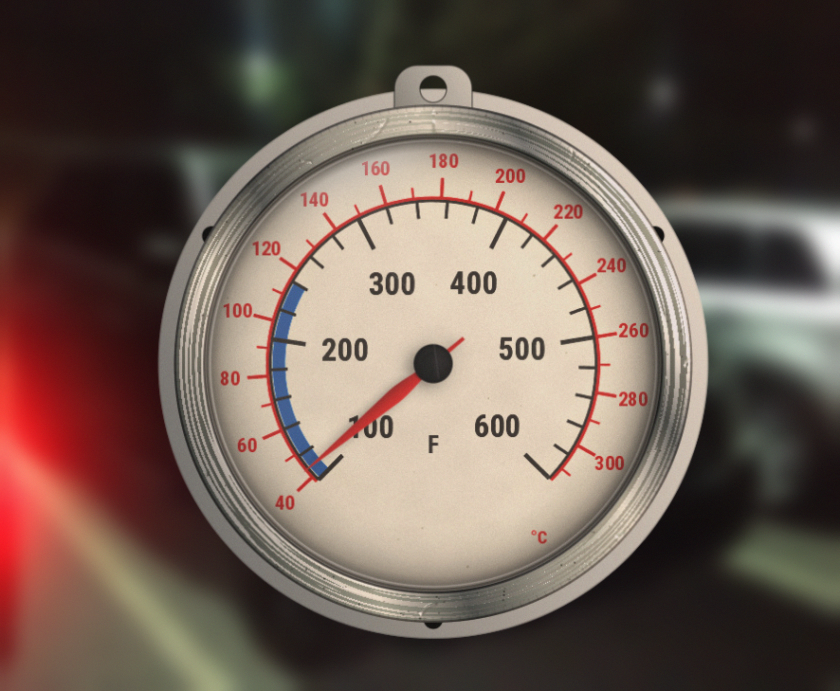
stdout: value=110 unit=°F
